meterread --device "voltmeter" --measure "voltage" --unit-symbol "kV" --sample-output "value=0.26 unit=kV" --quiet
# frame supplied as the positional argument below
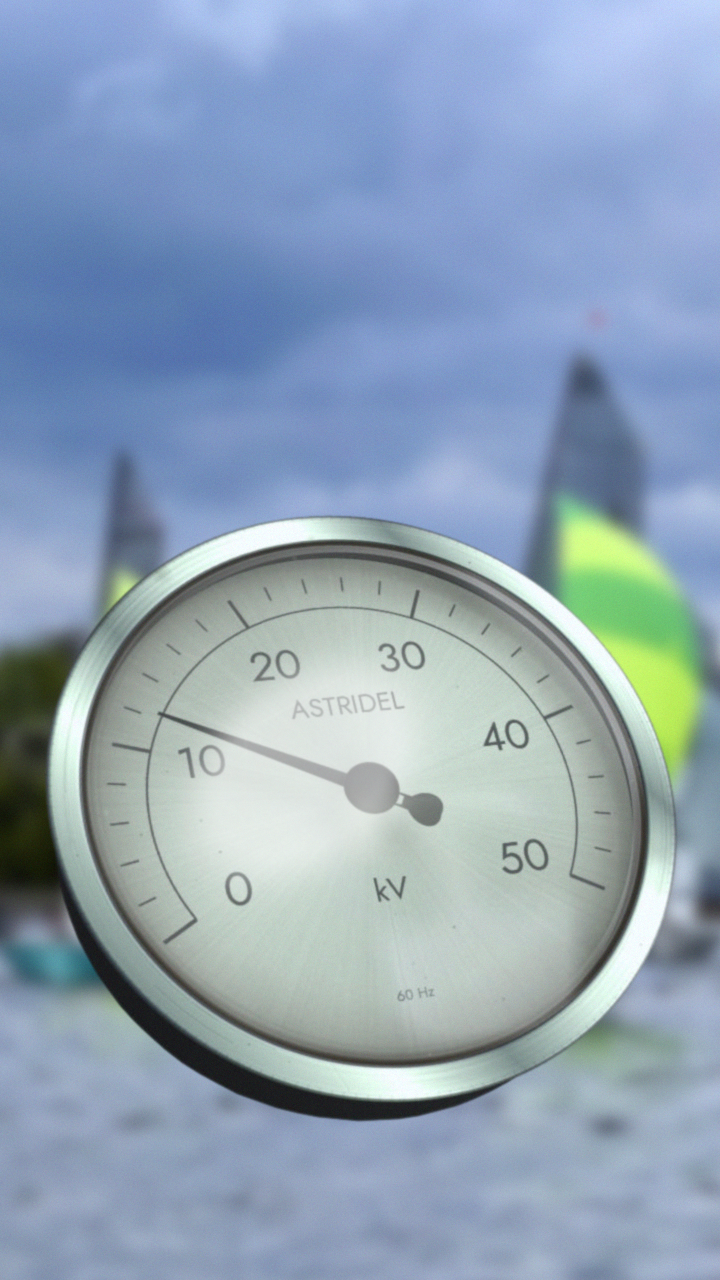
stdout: value=12 unit=kV
